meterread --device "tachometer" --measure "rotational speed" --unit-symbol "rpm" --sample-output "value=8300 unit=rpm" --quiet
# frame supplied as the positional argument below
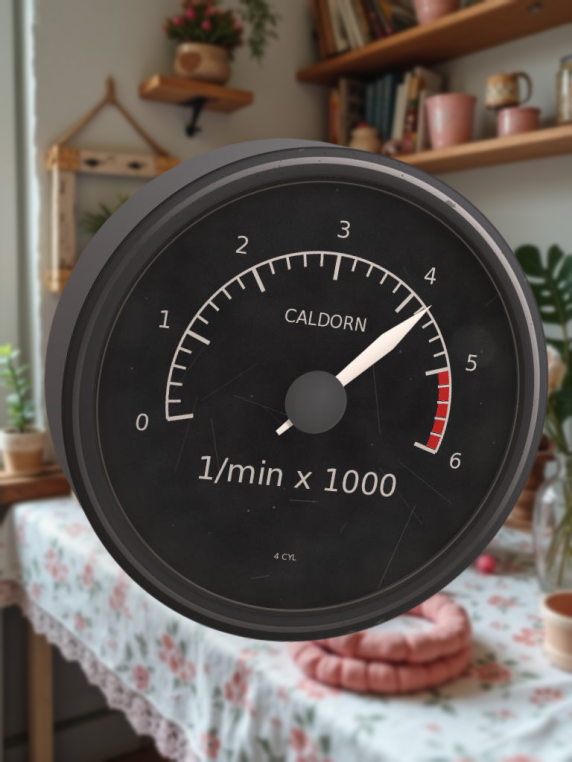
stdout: value=4200 unit=rpm
